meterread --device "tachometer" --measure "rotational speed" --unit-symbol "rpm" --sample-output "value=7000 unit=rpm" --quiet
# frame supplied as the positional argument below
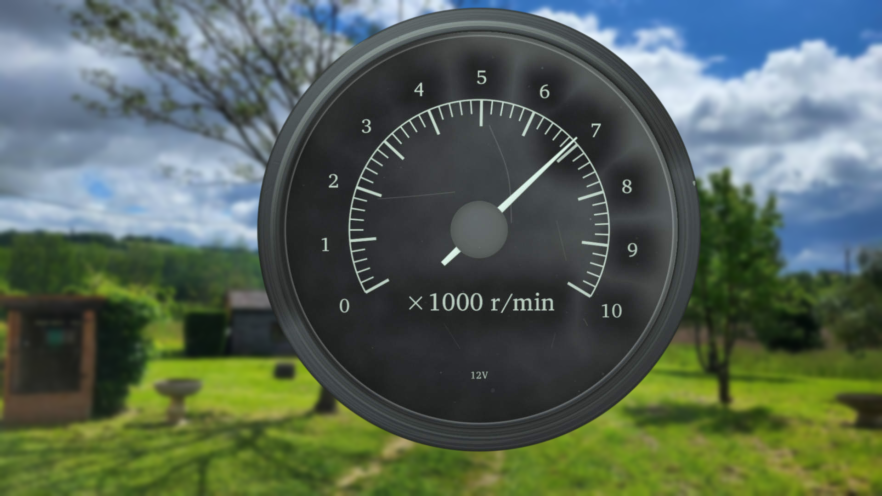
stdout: value=6900 unit=rpm
